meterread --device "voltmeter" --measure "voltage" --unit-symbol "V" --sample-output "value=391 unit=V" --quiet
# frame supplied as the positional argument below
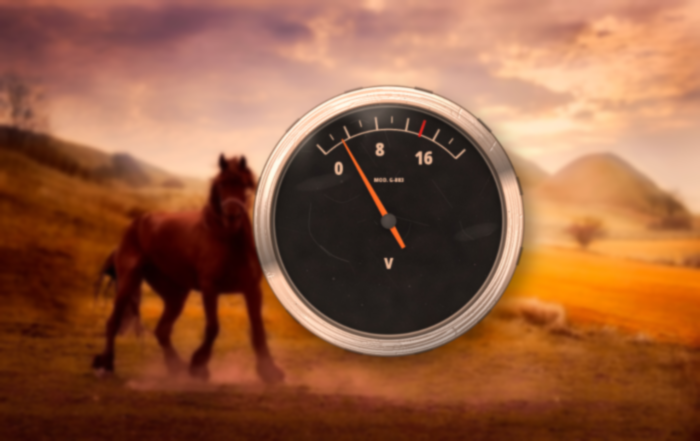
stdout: value=3 unit=V
